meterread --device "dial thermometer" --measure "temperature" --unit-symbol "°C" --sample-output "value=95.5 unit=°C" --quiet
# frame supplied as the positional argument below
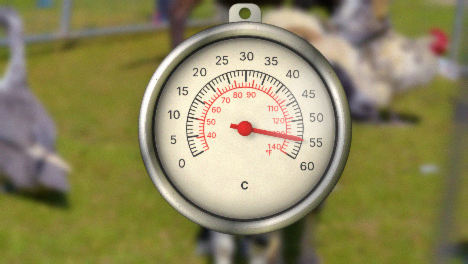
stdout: value=55 unit=°C
